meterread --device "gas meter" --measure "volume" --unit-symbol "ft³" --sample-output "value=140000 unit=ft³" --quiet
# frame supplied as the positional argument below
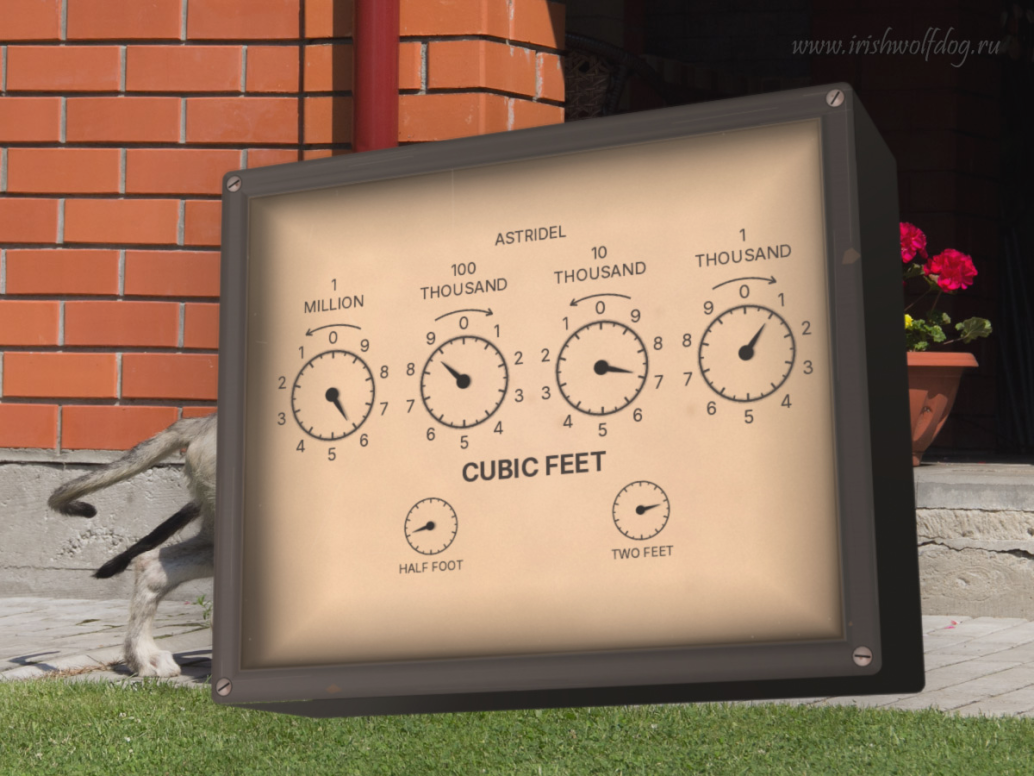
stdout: value=587100 unit=ft³
